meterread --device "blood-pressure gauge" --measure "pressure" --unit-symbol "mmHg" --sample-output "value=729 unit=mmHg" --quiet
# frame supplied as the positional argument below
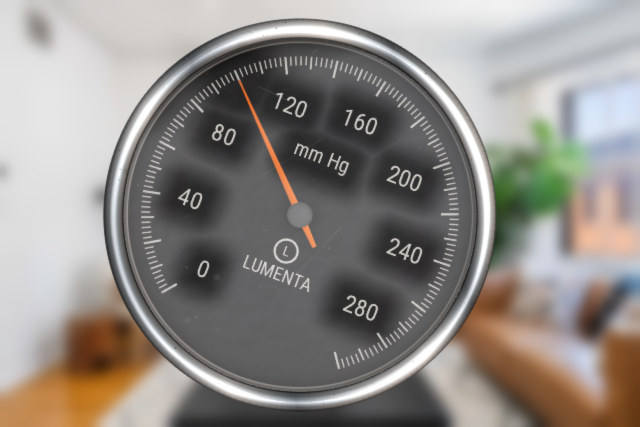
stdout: value=100 unit=mmHg
